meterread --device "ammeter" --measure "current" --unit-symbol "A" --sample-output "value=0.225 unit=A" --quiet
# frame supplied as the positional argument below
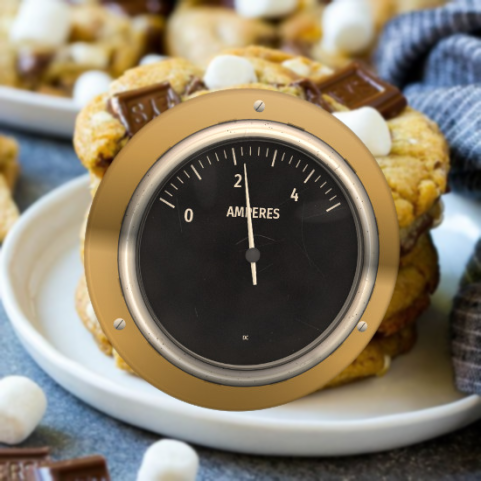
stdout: value=2.2 unit=A
